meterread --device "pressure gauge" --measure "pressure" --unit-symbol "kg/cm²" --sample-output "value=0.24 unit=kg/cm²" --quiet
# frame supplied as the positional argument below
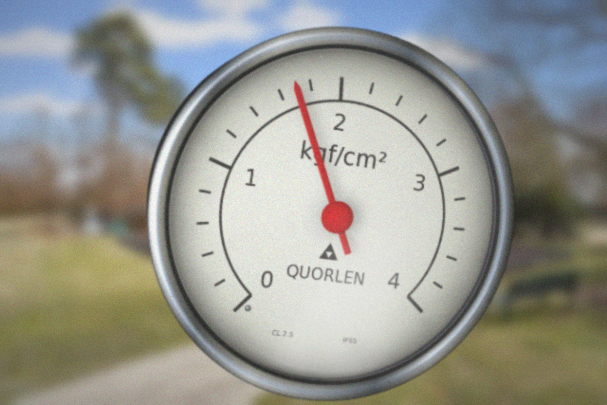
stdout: value=1.7 unit=kg/cm²
